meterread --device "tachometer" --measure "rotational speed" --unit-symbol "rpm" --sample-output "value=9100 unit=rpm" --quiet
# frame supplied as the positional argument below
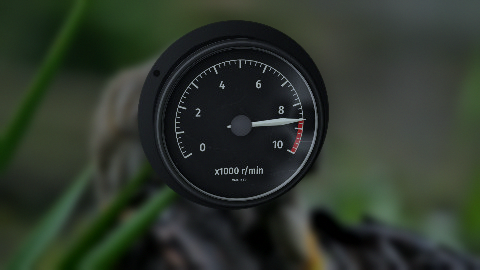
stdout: value=8600 unit=rpm
